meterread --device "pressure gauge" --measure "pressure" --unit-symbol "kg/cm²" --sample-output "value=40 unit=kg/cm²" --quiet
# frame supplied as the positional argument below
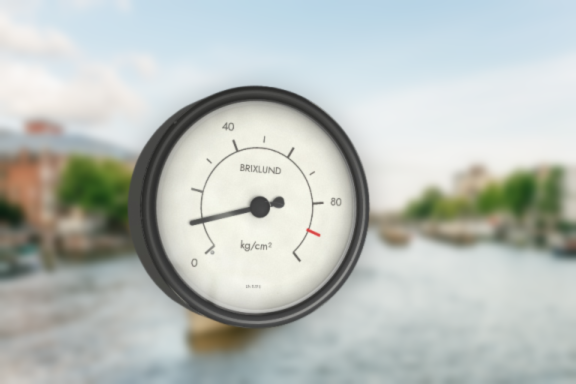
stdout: value=10 unit=kg/cm²
